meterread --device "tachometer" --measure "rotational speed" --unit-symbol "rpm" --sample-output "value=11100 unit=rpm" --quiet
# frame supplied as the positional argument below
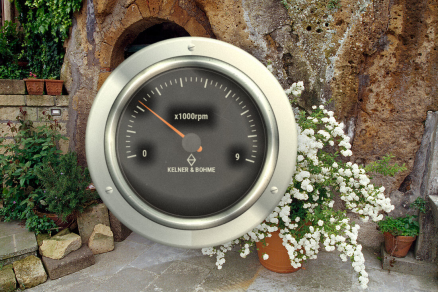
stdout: value=2200 unit=rpm
